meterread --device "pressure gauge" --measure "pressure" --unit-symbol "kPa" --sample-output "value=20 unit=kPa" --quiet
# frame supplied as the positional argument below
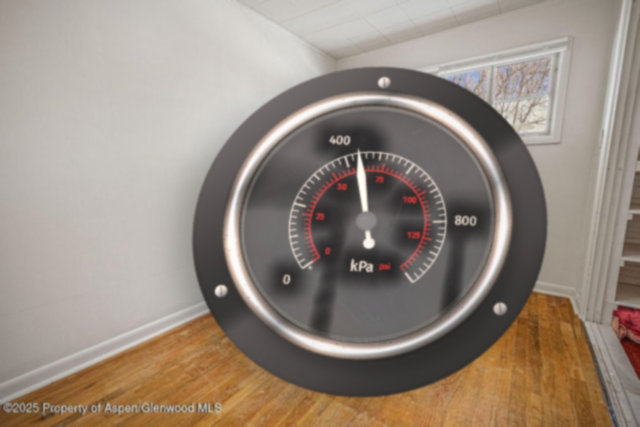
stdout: value=440 unit=kPa
